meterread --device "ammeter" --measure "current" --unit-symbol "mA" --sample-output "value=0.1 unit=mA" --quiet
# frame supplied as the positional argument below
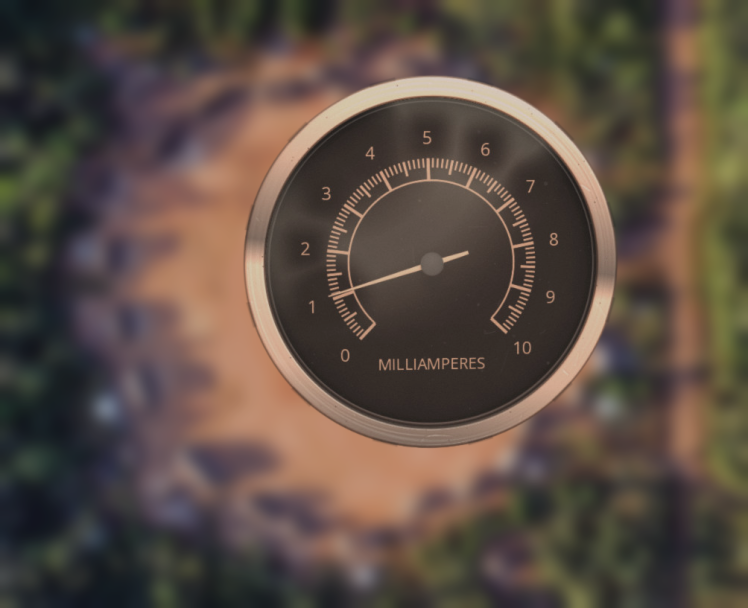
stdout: value=1.1 unit=mA
